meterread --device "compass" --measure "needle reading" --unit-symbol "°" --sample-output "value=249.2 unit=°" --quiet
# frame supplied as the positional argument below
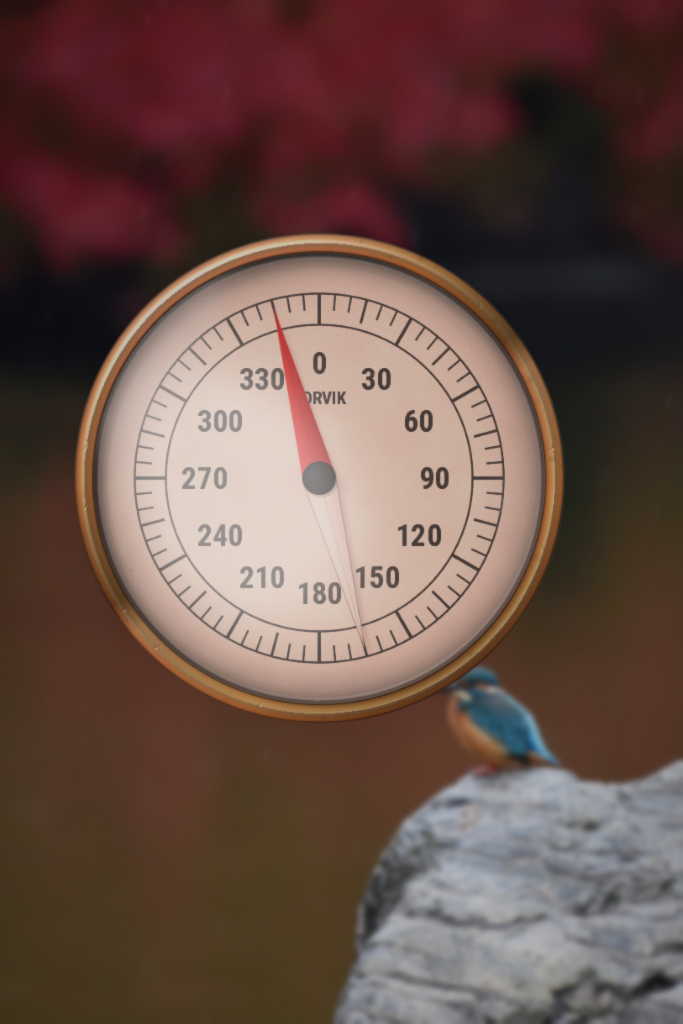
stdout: value=345 unit=°
